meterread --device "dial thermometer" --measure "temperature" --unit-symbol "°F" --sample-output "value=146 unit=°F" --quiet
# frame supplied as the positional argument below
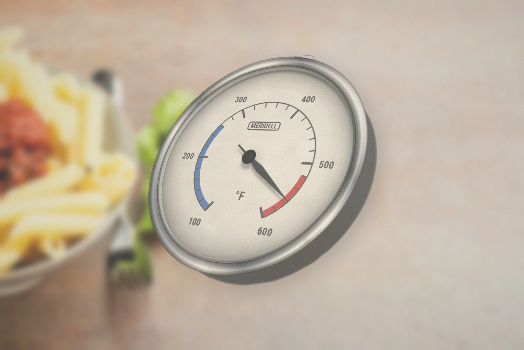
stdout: value=560 unit=°F
